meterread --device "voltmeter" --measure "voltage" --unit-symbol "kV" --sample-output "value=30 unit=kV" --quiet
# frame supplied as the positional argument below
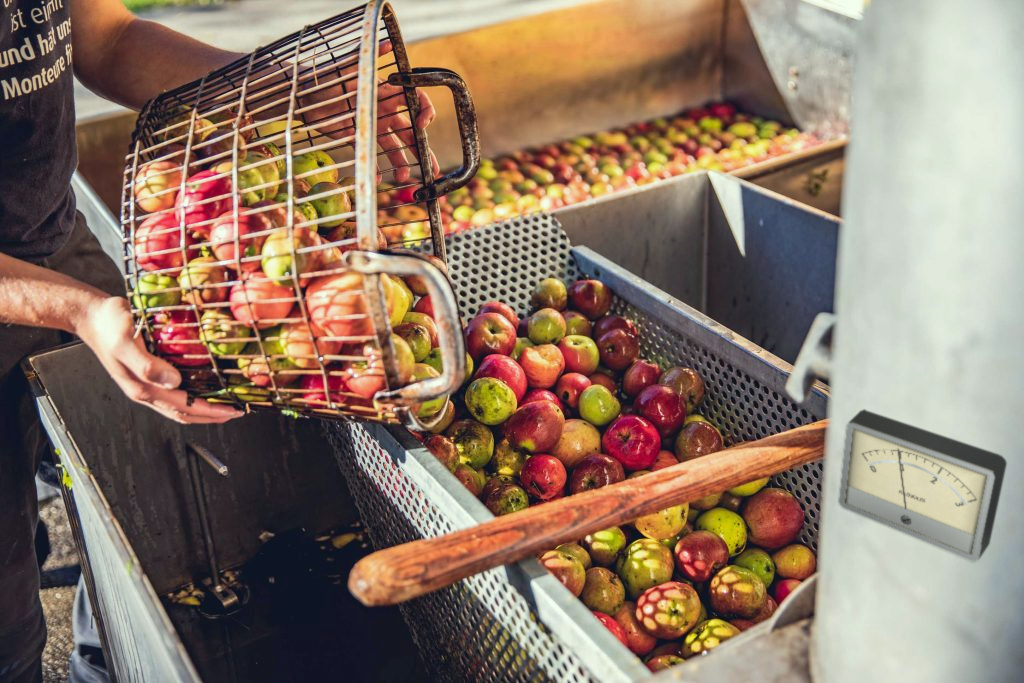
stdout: value=1 unit=kV
